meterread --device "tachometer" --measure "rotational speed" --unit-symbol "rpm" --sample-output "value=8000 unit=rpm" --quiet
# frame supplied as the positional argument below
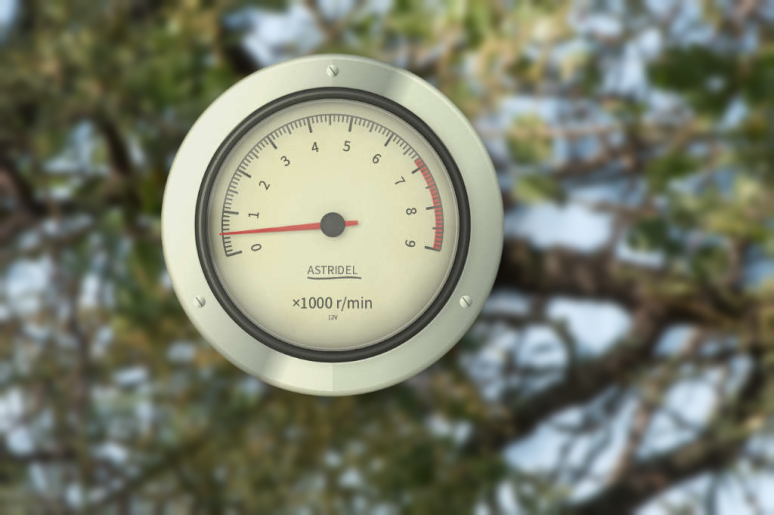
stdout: value=500 unit=rpm
